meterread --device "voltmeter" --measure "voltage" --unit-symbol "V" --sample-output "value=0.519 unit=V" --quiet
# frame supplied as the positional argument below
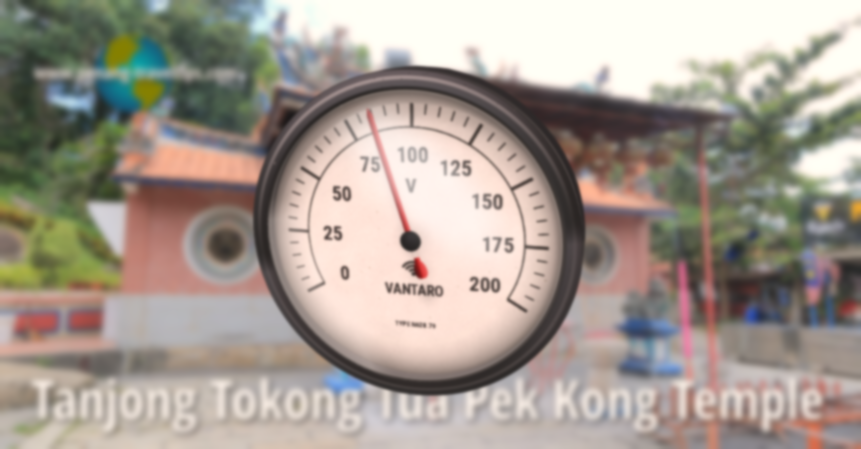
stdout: value=85 unit=V
